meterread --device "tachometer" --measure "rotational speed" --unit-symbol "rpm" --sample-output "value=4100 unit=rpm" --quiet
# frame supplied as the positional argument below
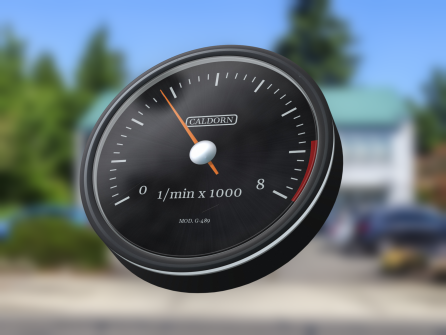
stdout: value=2800 unit=rpm
